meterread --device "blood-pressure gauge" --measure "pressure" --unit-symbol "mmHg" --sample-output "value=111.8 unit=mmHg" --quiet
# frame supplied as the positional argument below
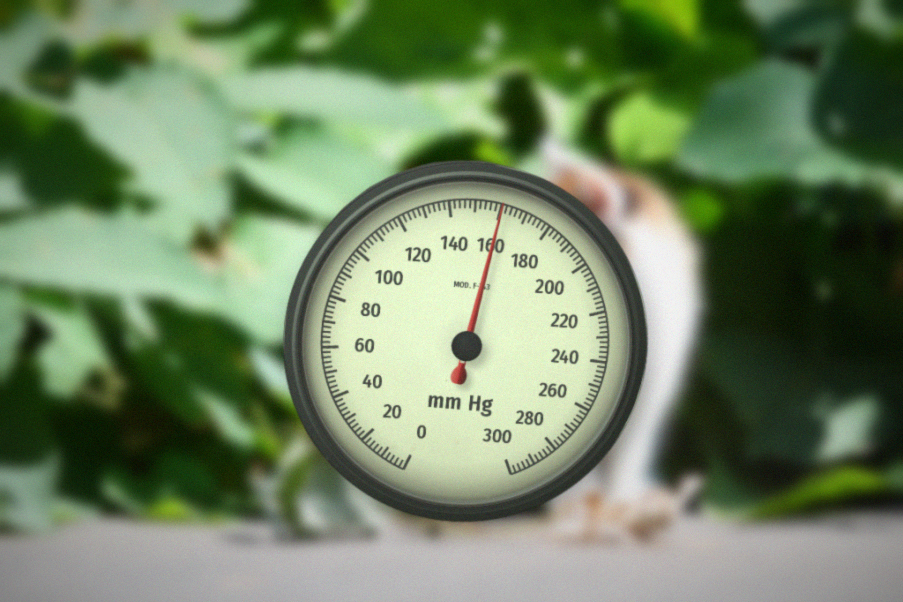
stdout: value=160 unit=mmHg
